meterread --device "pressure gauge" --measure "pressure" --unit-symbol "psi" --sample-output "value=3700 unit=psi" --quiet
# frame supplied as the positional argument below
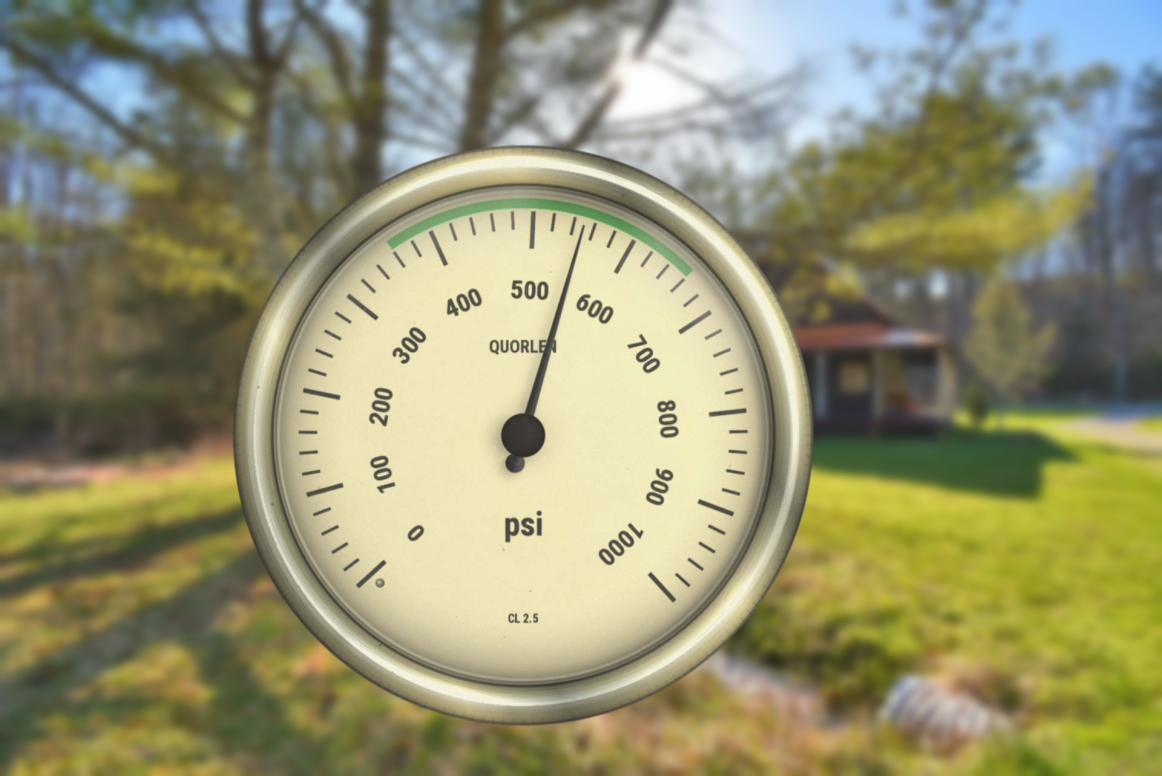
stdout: value=550 unit=psi
